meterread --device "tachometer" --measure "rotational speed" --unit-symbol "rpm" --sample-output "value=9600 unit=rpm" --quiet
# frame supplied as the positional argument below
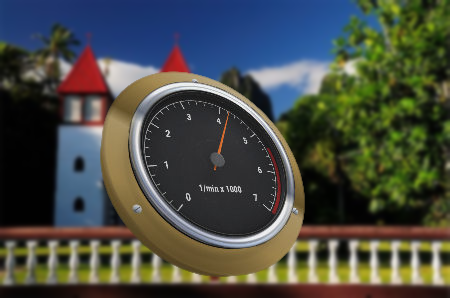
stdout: value=4200 unit=rpm
